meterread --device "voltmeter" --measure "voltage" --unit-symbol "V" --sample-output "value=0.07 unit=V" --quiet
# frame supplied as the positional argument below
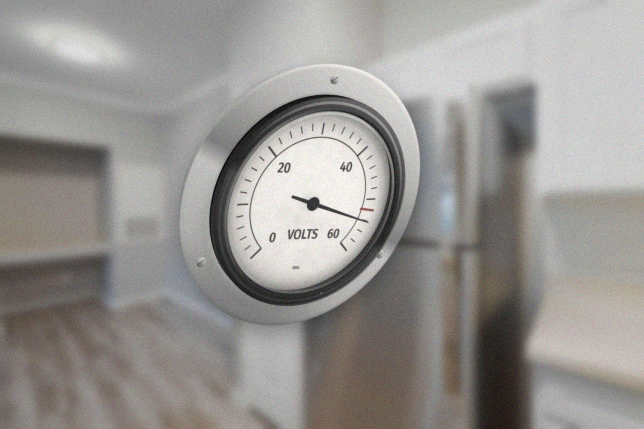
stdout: value=54 unit=V
